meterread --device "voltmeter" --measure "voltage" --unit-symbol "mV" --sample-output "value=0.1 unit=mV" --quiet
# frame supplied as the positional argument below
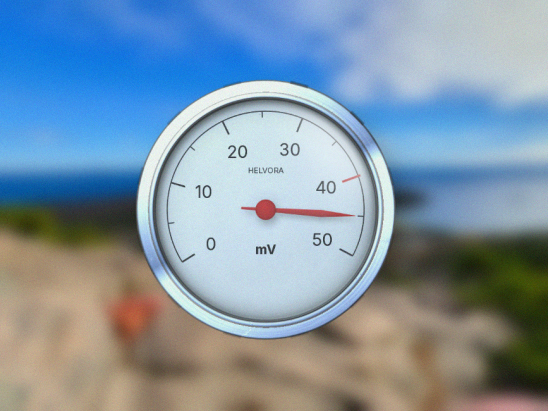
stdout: value=45 unit=mV
